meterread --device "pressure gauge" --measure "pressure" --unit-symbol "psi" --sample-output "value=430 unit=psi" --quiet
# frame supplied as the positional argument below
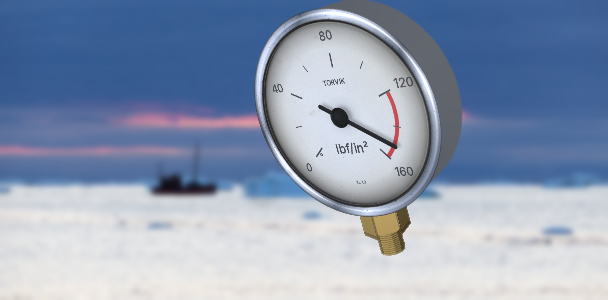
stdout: value=150 unit=psi
